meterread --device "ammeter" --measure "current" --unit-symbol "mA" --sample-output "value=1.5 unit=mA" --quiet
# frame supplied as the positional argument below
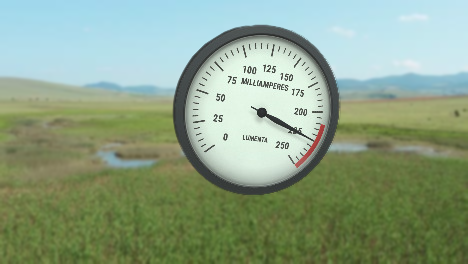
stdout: value=225 unit=mA
